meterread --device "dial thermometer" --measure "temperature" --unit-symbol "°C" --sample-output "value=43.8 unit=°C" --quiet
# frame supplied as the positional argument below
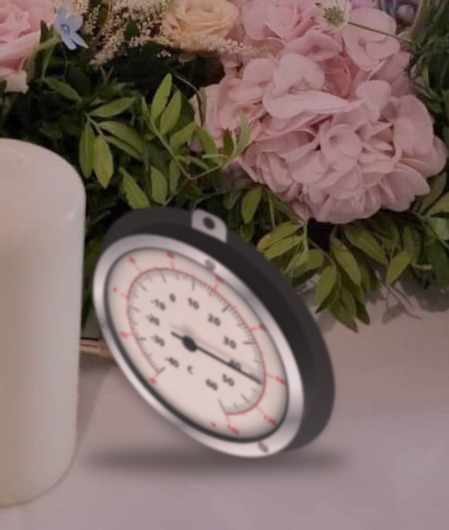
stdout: value=40 unit=°C
